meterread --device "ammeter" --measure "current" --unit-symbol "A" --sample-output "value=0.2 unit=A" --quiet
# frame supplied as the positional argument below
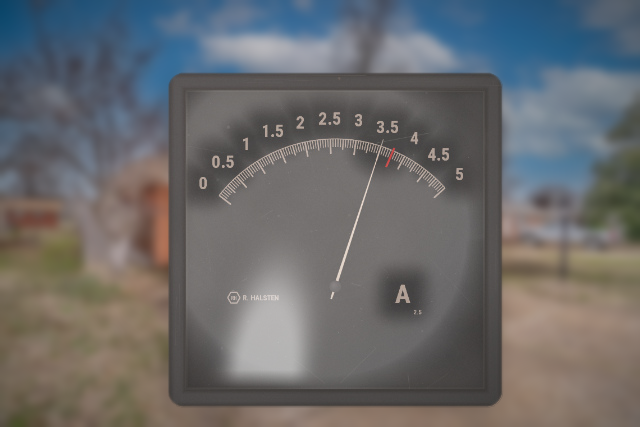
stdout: value=3.5 unit=A
